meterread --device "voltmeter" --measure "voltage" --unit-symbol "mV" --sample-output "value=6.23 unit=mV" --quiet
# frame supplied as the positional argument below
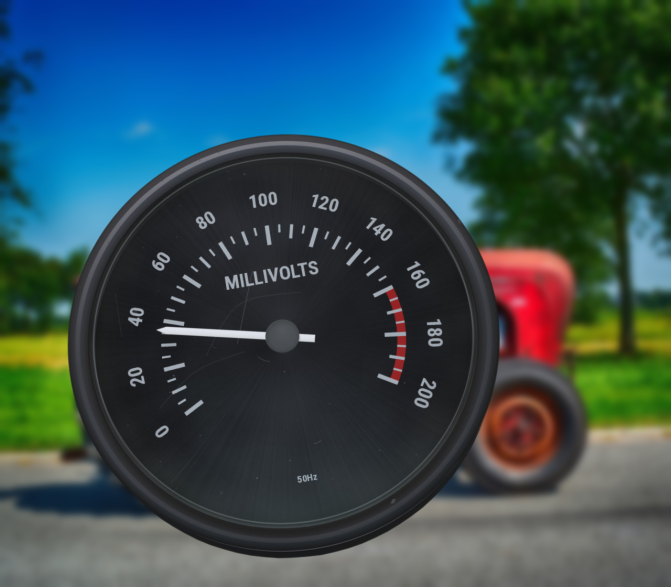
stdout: value=35 unit=mV
